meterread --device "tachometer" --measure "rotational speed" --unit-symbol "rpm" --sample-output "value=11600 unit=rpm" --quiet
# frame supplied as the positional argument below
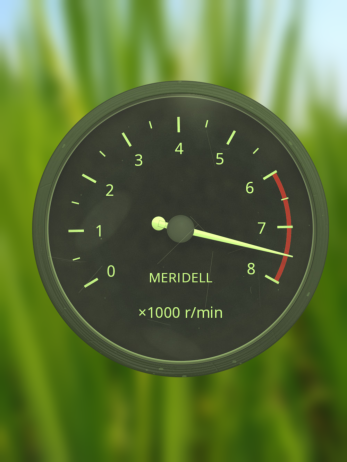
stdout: value=7500 unit=rpm
